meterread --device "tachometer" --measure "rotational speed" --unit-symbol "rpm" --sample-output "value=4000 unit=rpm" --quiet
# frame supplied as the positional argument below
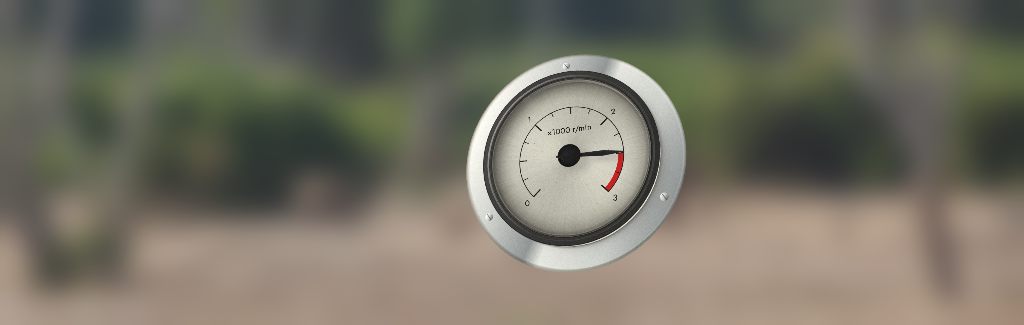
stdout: value=2500 unit=rpm
